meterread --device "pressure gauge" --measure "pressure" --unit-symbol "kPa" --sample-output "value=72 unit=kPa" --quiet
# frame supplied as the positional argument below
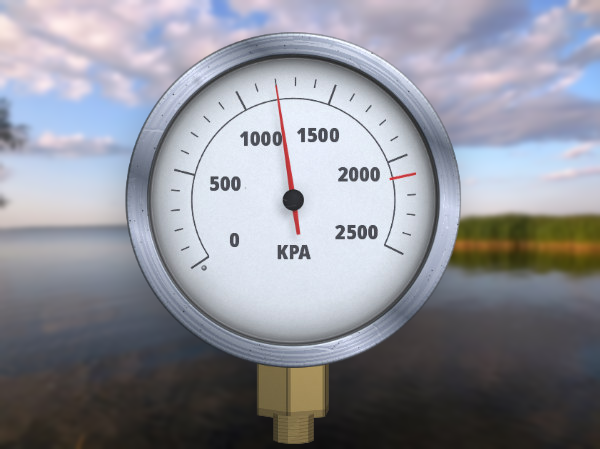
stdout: value=1200 unit=kPa
